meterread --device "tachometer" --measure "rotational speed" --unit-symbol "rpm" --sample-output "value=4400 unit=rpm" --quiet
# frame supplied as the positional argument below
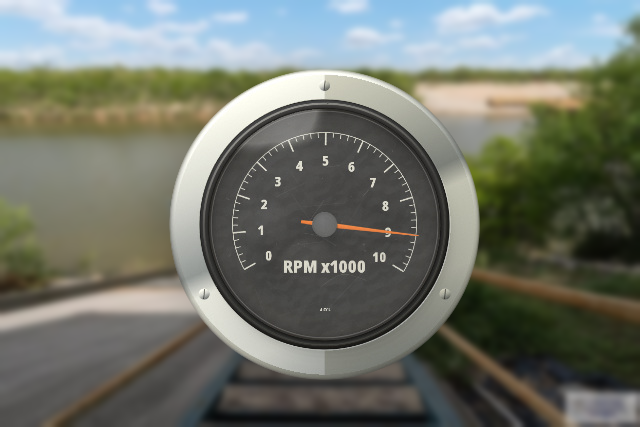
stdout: value=9000 unit=rpm
